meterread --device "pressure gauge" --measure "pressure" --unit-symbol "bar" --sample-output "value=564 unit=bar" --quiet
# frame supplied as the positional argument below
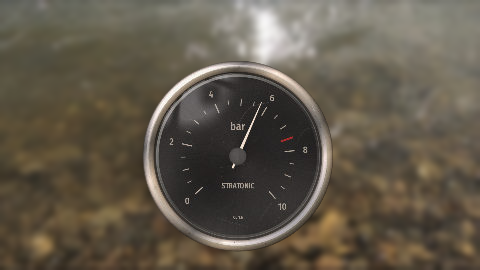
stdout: value=5.75 unit=bar
